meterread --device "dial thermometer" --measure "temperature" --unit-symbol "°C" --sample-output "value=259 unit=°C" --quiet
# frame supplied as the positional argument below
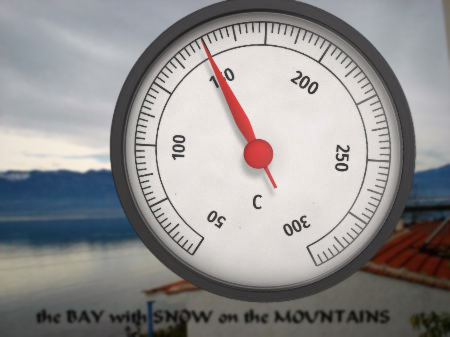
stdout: value=150 unit=°C
